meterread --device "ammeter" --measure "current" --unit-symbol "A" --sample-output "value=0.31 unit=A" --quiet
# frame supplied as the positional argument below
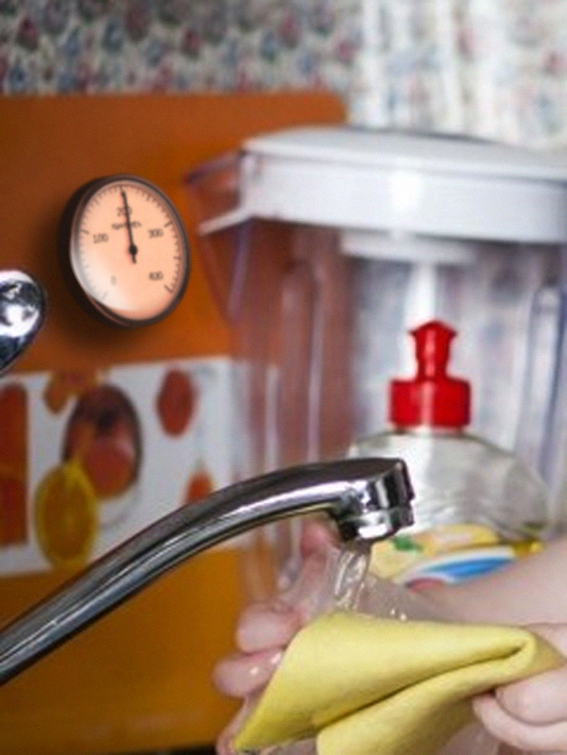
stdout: value=200 unit=A
